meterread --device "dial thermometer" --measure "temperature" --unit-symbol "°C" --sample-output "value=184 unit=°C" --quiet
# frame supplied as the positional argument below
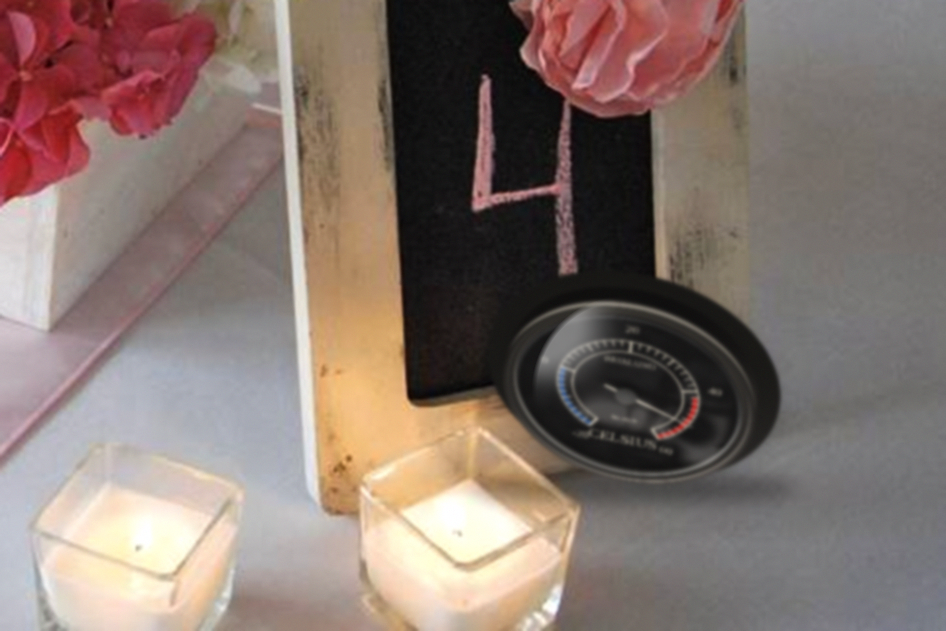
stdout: value=50 unit=°C
